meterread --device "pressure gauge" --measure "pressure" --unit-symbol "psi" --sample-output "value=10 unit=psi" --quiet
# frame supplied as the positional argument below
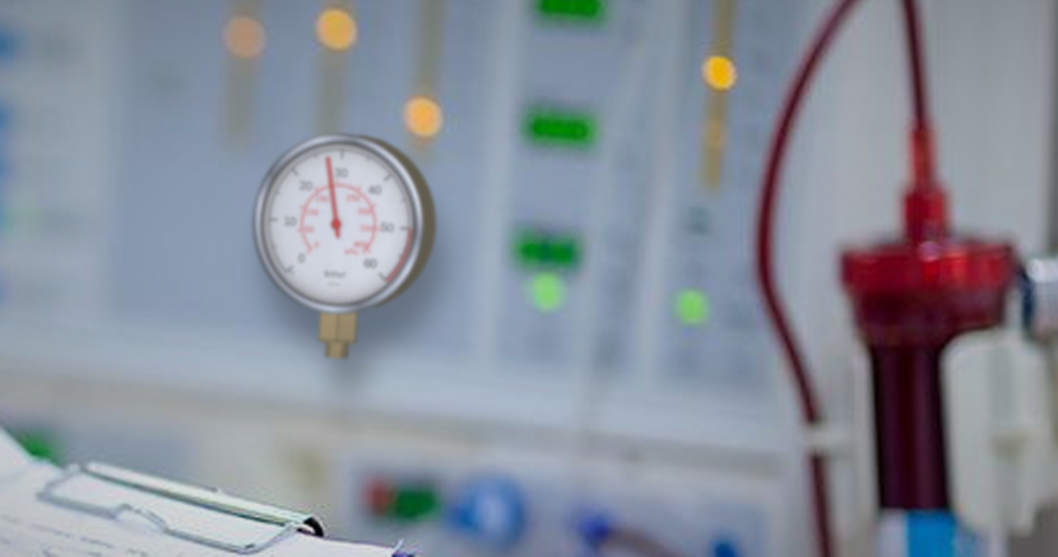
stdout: value=27.5 unit=psi
